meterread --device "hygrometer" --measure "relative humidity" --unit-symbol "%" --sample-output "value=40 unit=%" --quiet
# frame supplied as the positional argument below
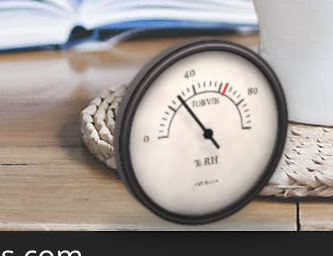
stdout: value=28 unit=%
